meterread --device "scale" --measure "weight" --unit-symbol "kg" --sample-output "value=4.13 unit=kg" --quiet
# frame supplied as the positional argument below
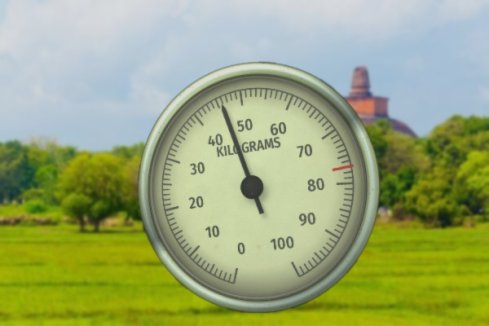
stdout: value=46 unit=kg
